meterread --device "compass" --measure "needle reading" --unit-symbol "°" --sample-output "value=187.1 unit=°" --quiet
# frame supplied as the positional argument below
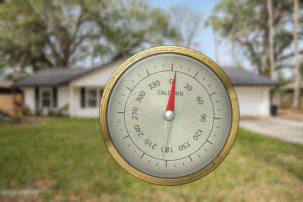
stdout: value=5 unit=°
